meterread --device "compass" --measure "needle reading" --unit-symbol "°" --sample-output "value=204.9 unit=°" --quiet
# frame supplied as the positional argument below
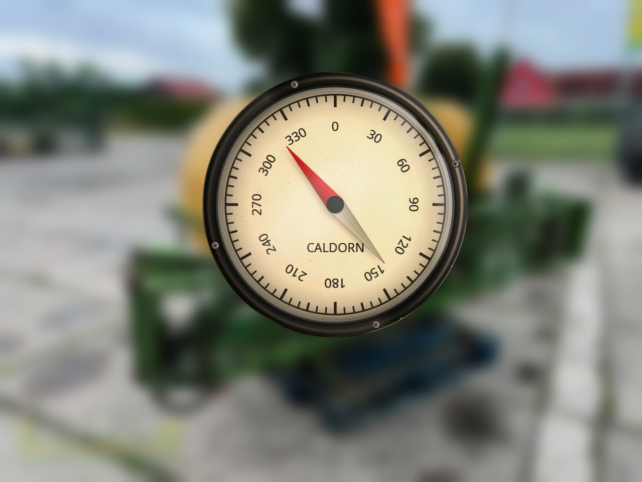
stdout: value=320 unit=°
